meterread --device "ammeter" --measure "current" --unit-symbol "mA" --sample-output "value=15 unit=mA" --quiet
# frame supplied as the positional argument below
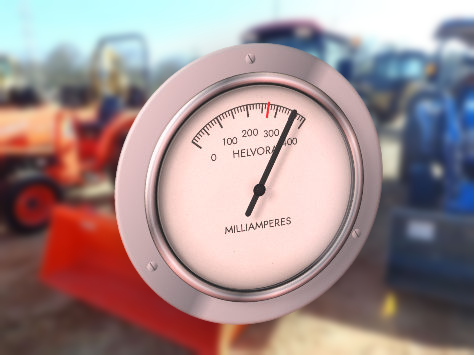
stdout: value=350 unit=mA
